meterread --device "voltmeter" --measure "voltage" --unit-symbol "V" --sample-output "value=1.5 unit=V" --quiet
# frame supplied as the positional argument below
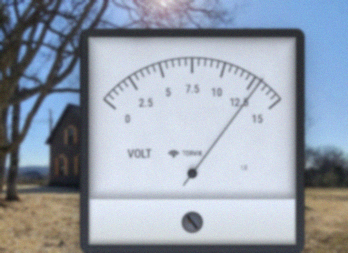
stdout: value=13 unit=V
